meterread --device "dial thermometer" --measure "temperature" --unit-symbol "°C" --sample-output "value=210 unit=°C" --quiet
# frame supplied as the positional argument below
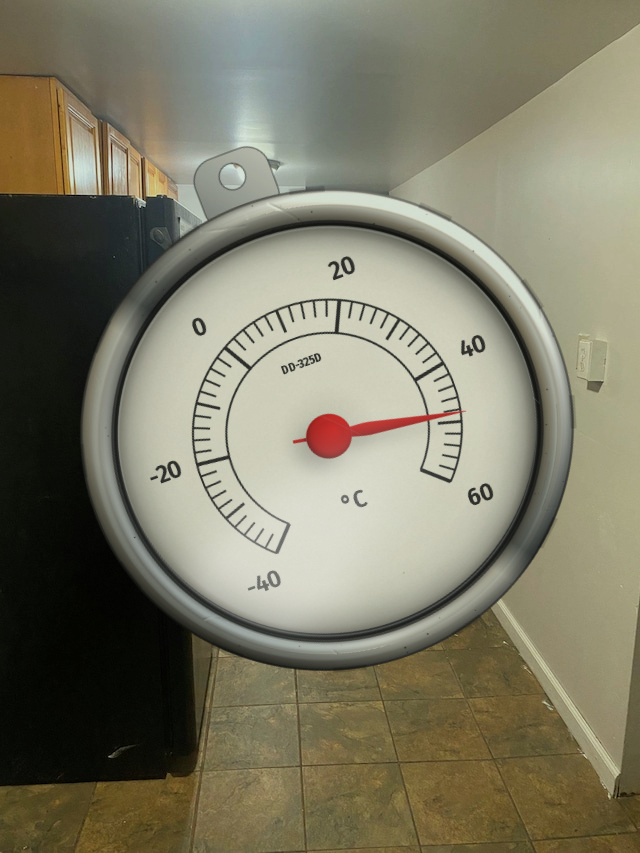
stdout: value=48 unit=°C
